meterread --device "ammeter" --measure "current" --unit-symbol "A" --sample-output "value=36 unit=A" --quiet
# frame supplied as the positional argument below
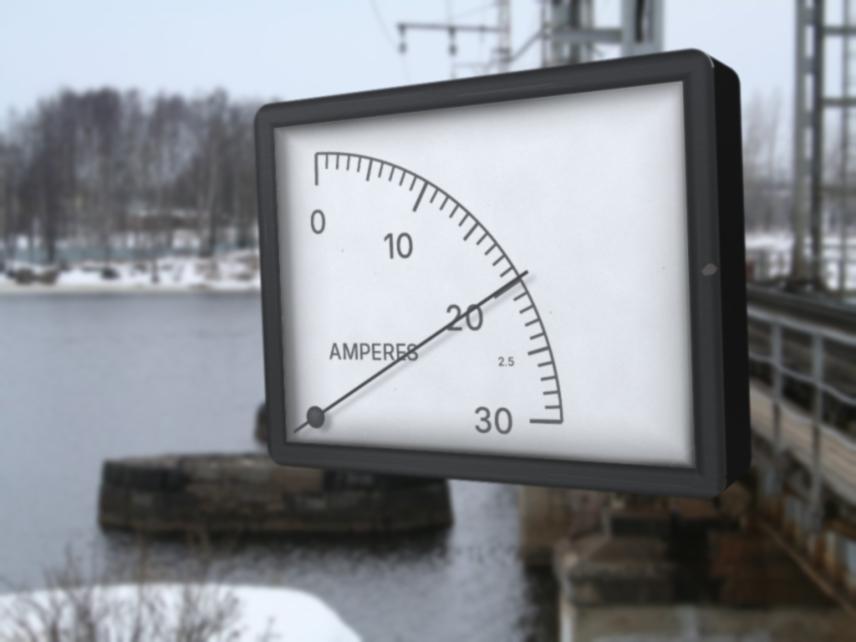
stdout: value=20 unit=A
